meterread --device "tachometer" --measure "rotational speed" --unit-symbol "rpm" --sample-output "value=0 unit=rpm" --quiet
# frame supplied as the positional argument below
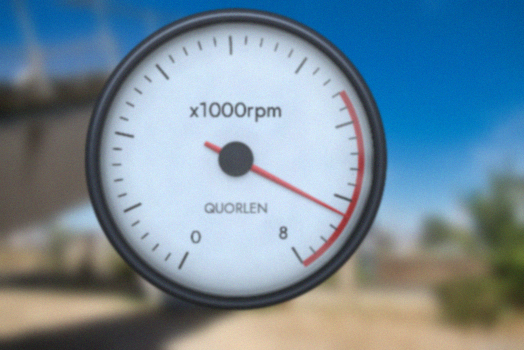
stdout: value=7200 unit=rpm
